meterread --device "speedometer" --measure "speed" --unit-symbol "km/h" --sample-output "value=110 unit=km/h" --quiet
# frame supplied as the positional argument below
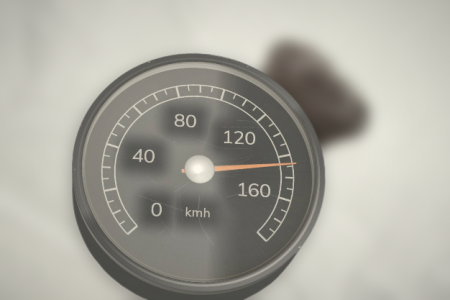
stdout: value=145 unit=km/h
